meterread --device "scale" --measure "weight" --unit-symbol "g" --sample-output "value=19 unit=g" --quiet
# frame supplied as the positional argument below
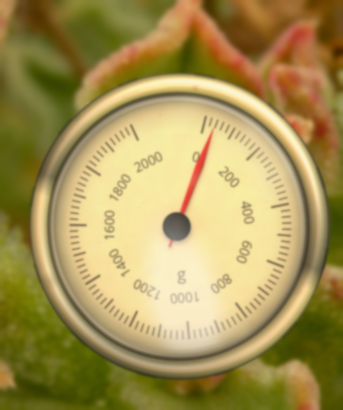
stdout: value=40 unit=g
